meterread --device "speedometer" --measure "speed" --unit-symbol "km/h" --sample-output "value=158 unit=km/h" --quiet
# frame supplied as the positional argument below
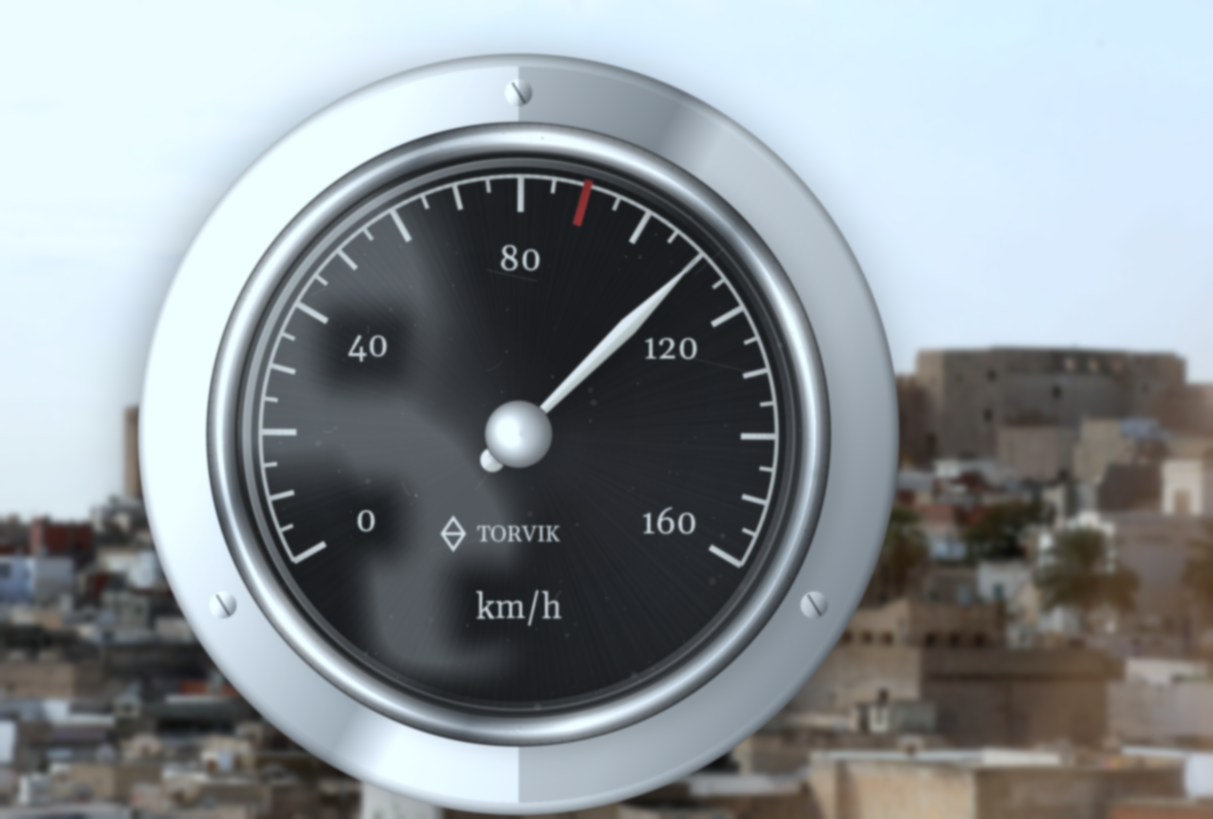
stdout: value=110 unit=km/h
